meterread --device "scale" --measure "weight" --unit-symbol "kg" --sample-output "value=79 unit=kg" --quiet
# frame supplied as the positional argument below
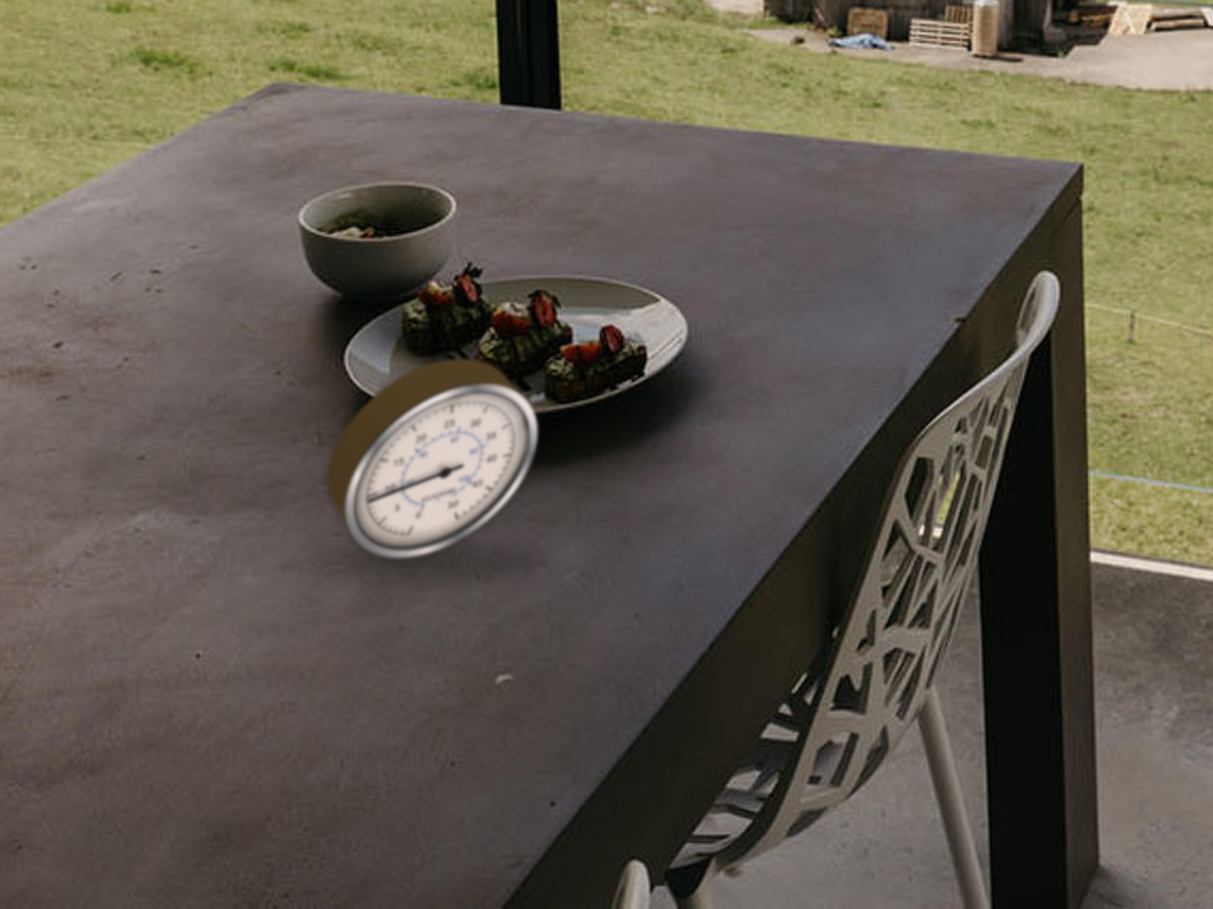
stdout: value=10 unit=kg
